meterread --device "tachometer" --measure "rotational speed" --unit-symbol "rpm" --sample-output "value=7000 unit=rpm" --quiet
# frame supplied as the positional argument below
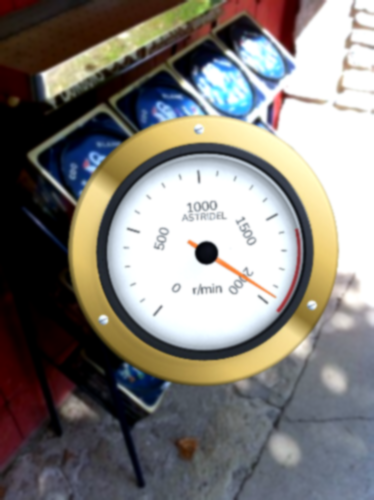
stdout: value=1950 unit=rpm
